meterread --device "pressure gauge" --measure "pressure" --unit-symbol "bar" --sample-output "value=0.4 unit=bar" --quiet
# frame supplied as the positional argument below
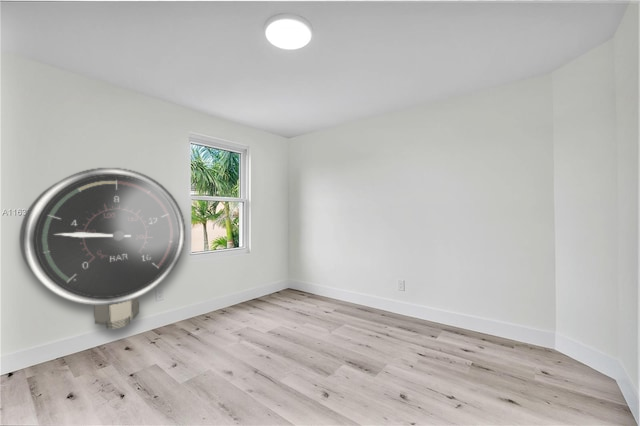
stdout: value=3 unit=bar
